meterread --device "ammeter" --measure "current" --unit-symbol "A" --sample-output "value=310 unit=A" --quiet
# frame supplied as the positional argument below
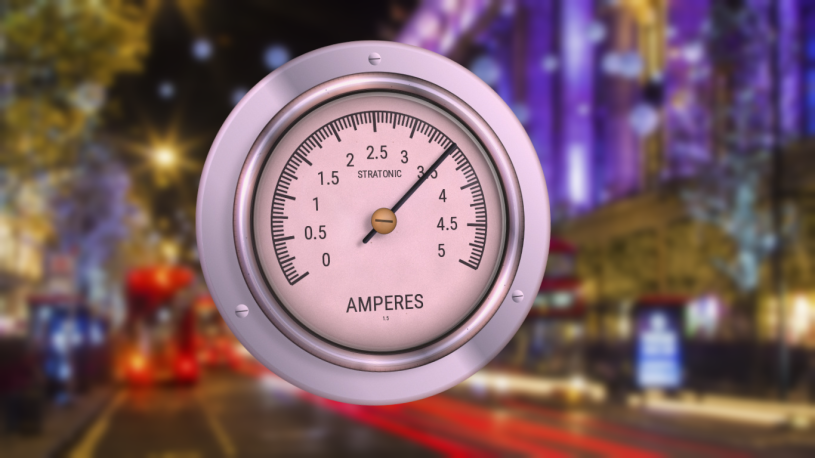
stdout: value=3.5 unit=A
